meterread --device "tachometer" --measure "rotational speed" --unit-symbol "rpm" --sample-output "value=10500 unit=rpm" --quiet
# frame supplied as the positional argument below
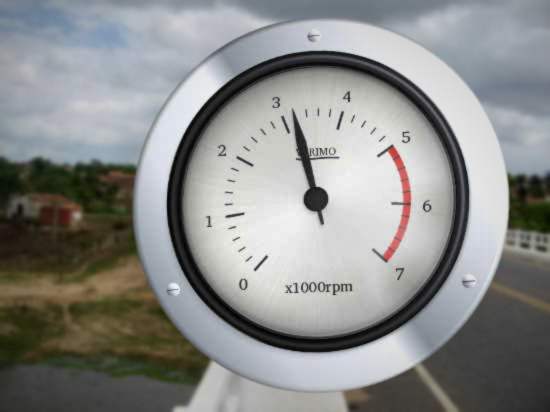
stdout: value=3200 unit=rpm
